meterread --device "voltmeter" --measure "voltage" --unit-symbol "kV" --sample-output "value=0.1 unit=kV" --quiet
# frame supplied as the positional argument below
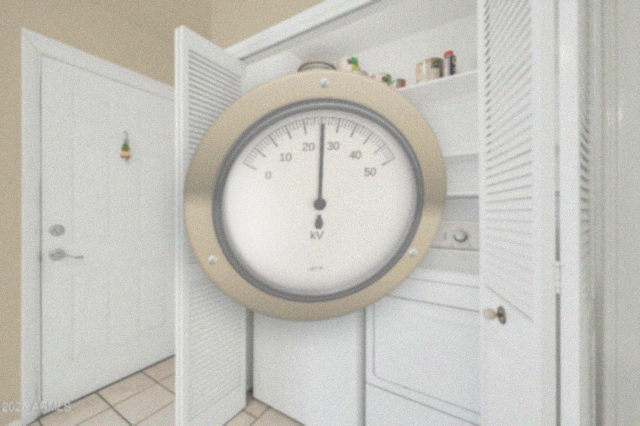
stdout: value=25 unit=kV
